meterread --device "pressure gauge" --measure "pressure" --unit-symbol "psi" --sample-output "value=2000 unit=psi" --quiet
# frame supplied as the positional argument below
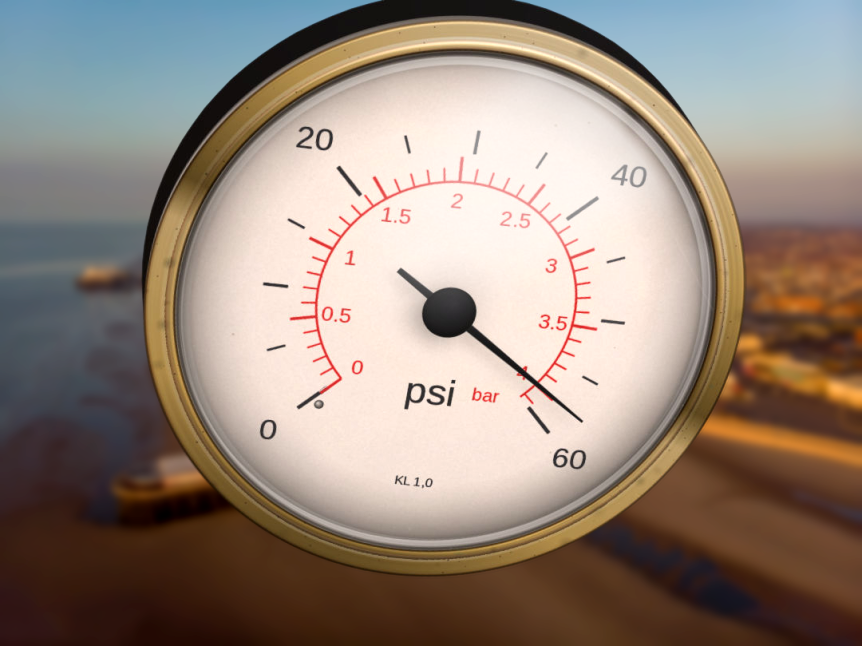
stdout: value=57.5 unit=psi
